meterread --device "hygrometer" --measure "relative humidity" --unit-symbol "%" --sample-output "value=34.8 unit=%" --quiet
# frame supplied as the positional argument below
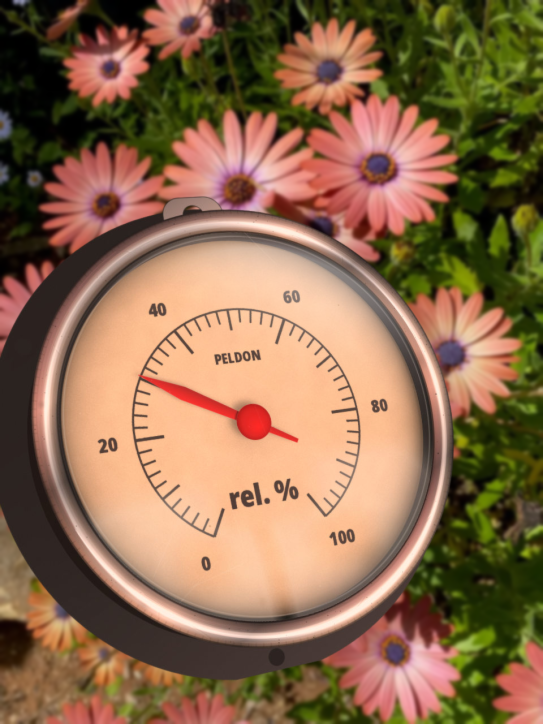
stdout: value=30 unit=%
